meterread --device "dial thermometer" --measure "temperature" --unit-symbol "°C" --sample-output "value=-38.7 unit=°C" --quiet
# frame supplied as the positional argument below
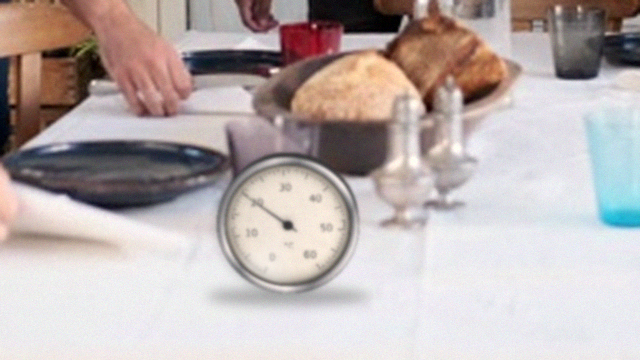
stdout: value=20 unit=°C
